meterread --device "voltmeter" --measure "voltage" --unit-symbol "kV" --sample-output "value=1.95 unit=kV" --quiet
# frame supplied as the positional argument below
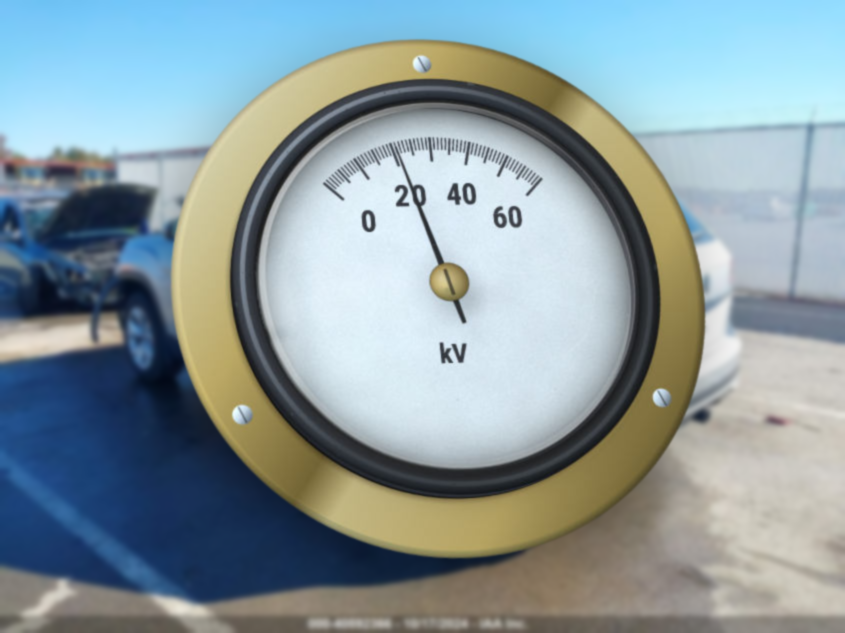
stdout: value=20 unit=kV
